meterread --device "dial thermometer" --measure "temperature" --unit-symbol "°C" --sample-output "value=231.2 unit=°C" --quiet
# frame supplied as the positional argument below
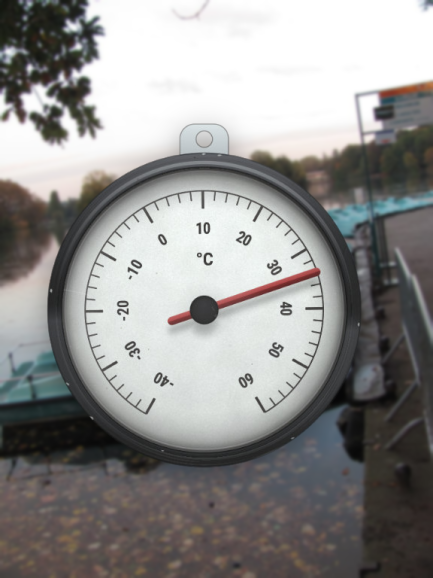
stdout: value=34 unit=°C
